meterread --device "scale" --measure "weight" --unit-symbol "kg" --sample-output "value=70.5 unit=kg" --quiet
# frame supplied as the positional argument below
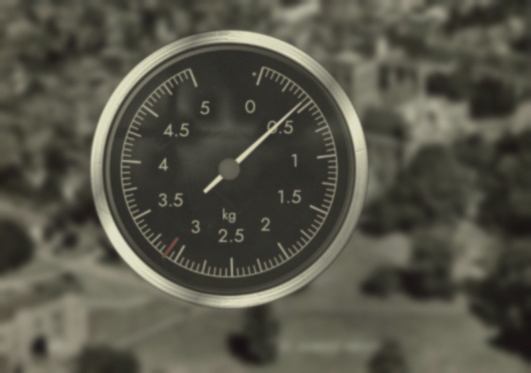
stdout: value=0.45 unit=kg
